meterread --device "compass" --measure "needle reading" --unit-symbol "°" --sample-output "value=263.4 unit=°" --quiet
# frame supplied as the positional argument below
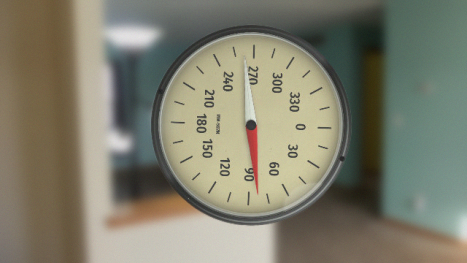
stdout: value=82.5 unit=°
